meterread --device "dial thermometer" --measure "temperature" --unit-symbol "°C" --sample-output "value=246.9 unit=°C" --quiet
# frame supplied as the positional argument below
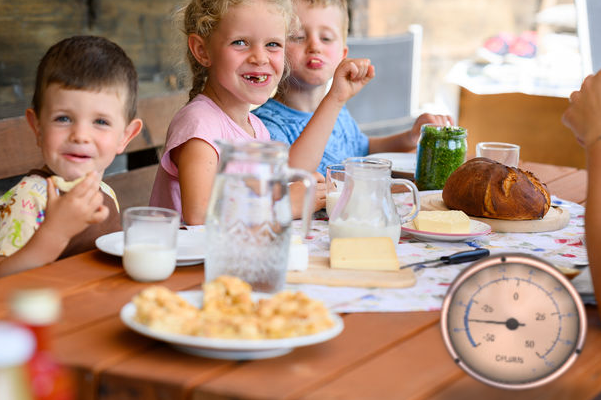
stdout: value=-35 unit=°C
